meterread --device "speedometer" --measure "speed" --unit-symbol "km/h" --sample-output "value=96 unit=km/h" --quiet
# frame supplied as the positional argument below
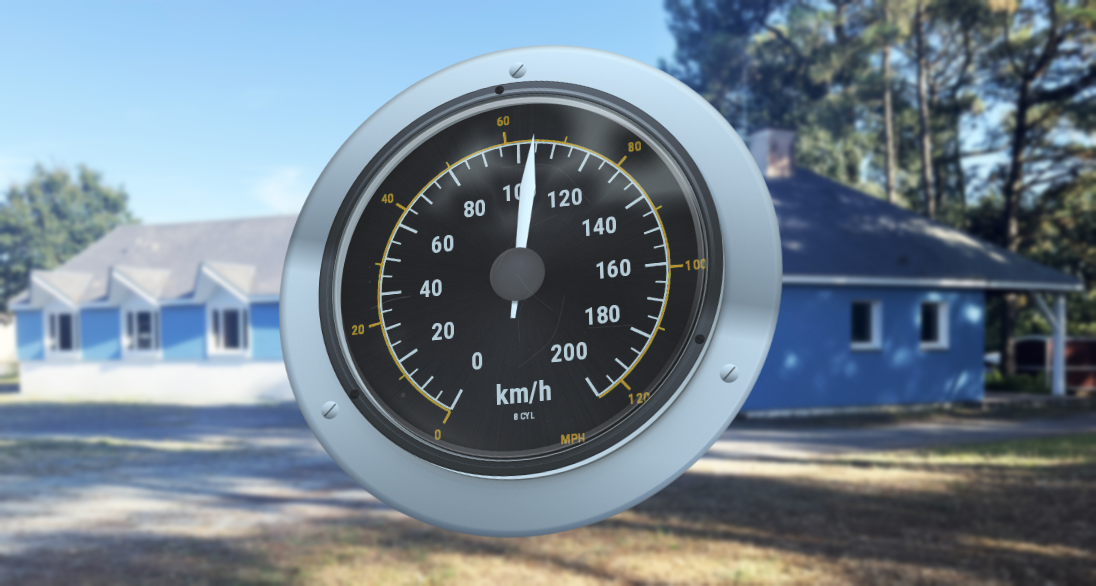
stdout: value=105 unit=km/h
